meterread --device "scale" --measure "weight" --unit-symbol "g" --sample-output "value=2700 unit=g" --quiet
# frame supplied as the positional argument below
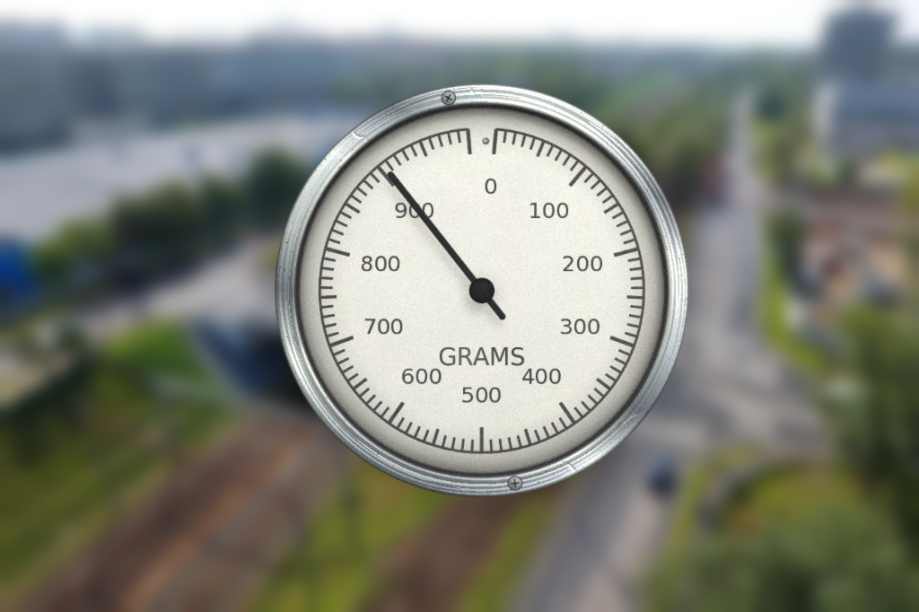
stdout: value=905 unit=g
